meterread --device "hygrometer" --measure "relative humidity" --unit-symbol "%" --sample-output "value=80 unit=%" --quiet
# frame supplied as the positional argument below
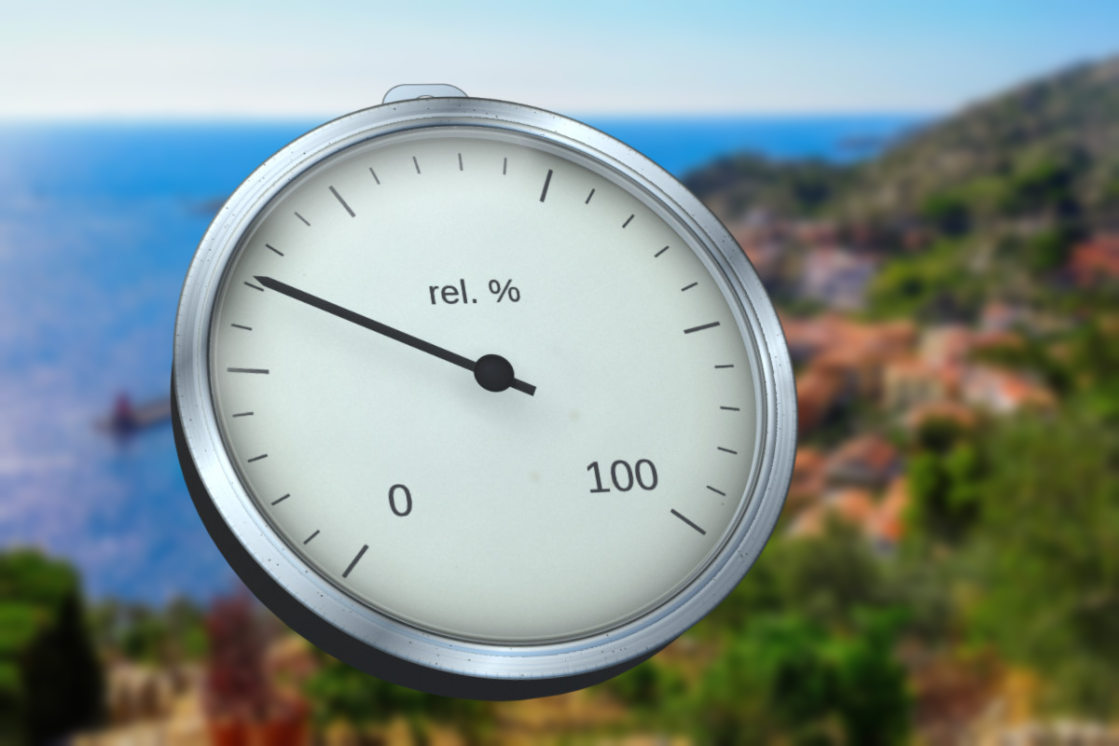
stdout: value=28 unit=%
